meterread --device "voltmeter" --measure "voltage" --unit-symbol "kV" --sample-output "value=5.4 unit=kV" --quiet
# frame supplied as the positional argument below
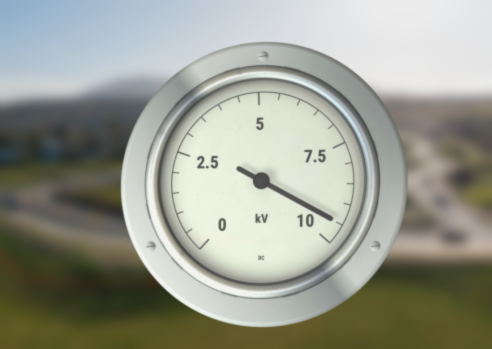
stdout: value=9.5 unit=kV
